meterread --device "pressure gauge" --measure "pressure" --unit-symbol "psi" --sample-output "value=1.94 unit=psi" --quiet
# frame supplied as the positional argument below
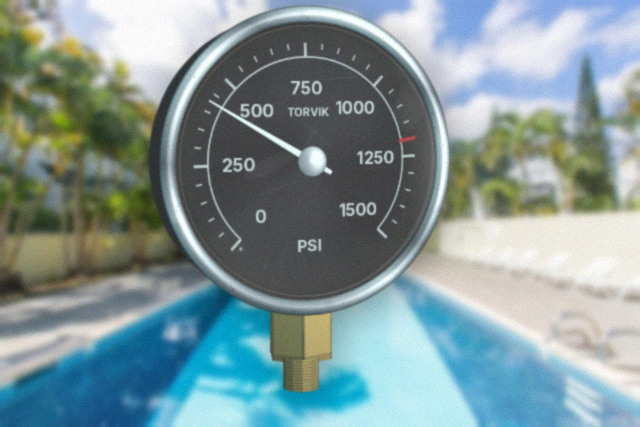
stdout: value=425 unit=psi
